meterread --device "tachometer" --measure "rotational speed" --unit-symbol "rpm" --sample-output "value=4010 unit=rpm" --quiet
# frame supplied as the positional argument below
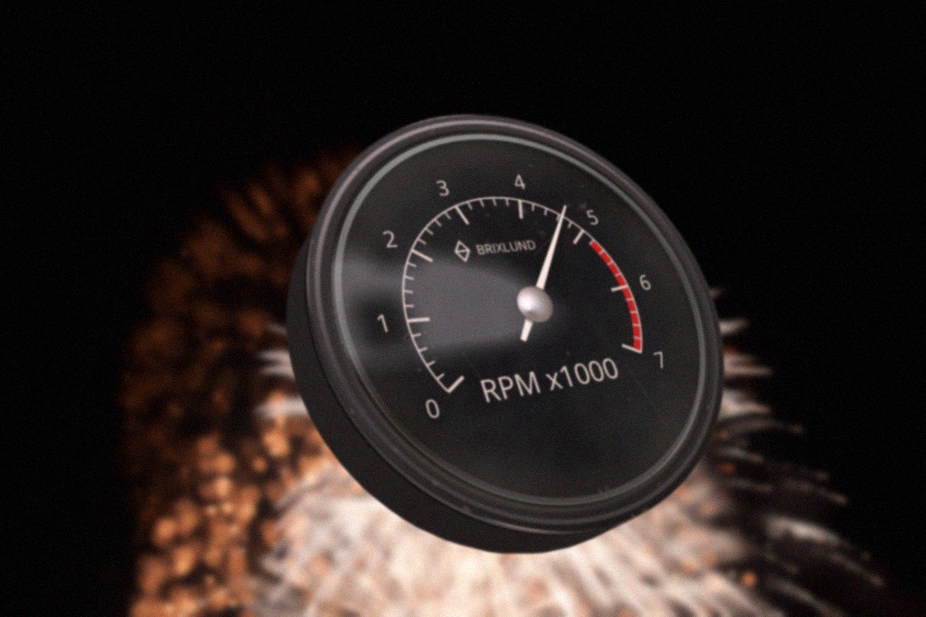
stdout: value=4600 unit=rpm
